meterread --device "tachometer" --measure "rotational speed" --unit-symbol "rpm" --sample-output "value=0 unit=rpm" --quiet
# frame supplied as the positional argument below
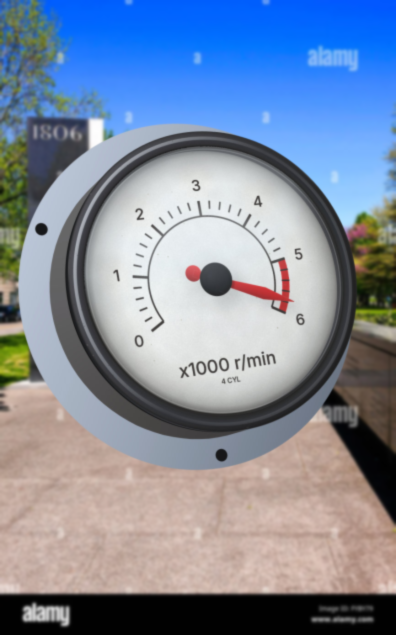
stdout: value=5800 unit=rpm
